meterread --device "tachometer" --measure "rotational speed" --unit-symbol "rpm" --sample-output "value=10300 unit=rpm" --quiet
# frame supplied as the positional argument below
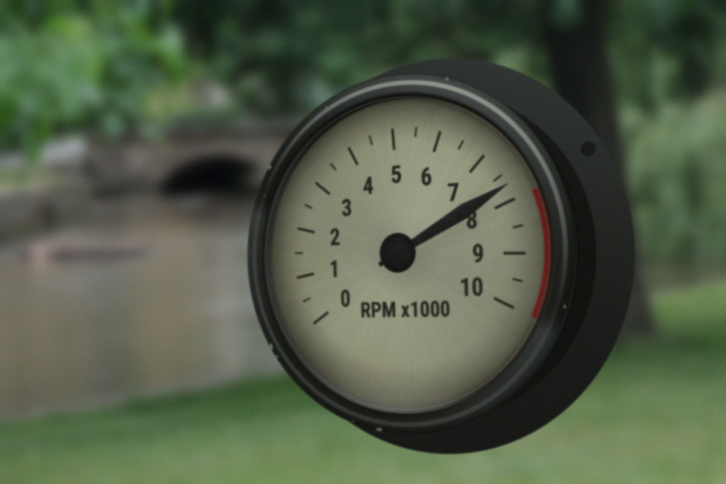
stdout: value=7750 unit=rpm
